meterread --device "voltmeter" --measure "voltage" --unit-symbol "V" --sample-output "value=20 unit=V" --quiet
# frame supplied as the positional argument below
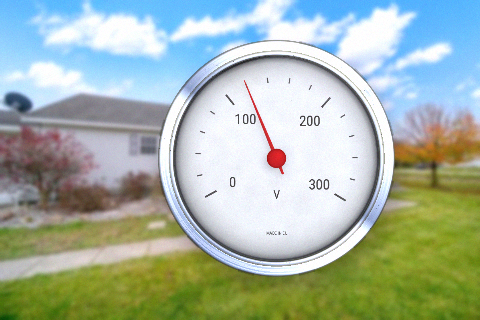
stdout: value=120 unit=V
